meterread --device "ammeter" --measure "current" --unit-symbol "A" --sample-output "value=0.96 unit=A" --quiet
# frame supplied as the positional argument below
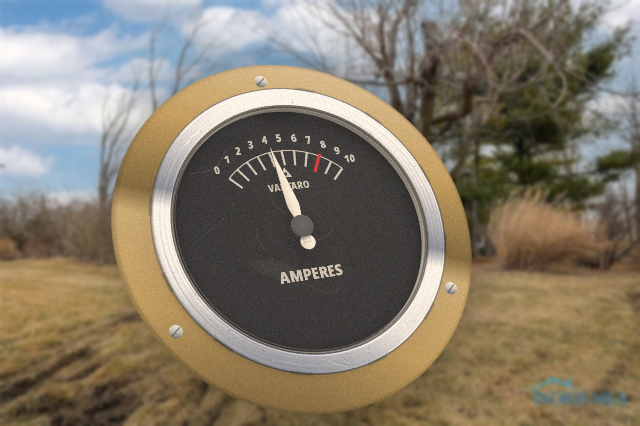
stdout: value=4 unit=A
